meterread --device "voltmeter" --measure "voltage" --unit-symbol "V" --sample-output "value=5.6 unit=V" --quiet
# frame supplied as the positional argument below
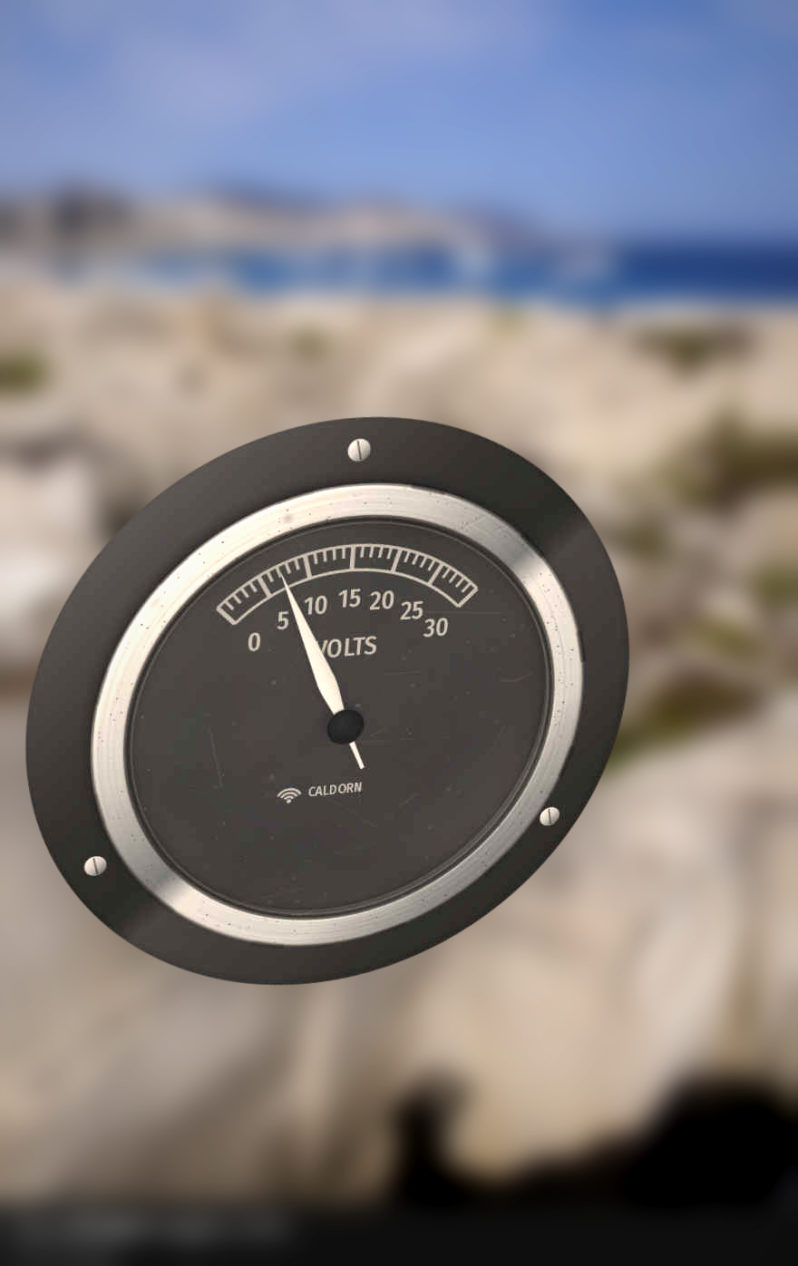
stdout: value=7 unit=V
